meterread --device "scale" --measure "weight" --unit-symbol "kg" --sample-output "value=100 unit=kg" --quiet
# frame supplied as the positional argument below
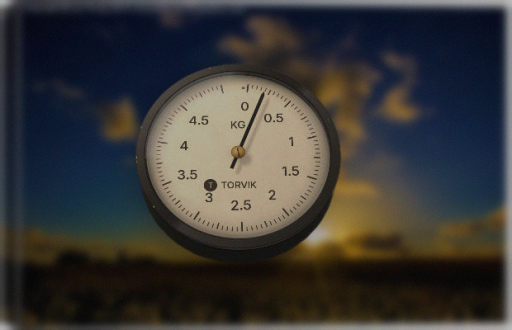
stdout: value=0.2 unit=kg
